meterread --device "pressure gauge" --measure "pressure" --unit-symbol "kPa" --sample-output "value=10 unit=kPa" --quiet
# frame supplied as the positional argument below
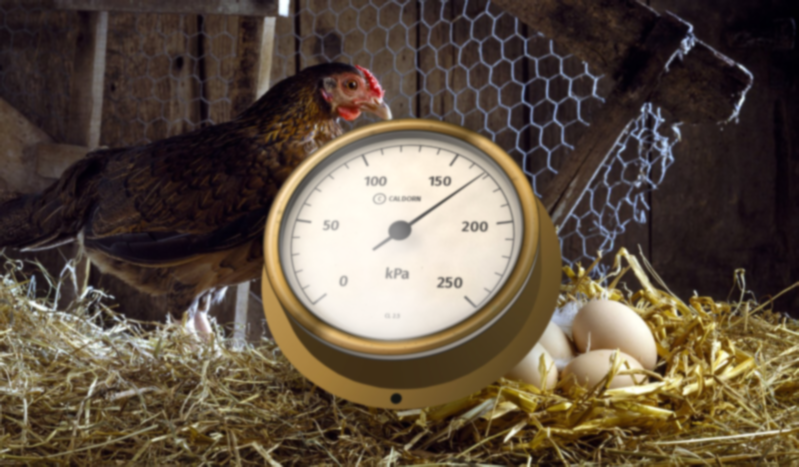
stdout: value=170 unit=kPa
